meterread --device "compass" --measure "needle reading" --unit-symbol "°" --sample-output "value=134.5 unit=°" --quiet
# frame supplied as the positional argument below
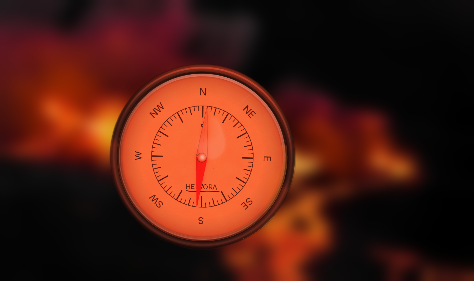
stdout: value=185 unit=°
